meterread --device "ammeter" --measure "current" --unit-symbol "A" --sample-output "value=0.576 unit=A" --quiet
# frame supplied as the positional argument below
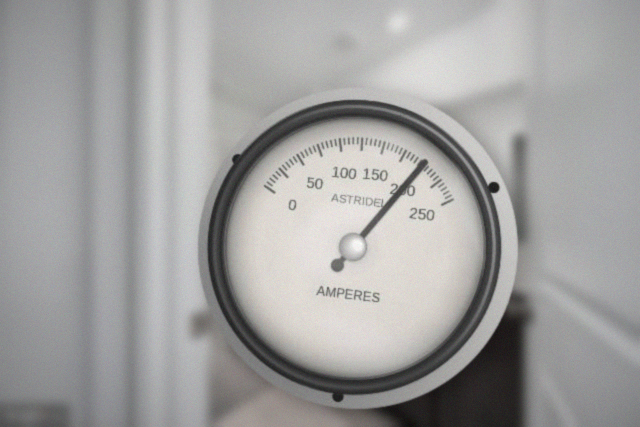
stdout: value=200 unit=A
